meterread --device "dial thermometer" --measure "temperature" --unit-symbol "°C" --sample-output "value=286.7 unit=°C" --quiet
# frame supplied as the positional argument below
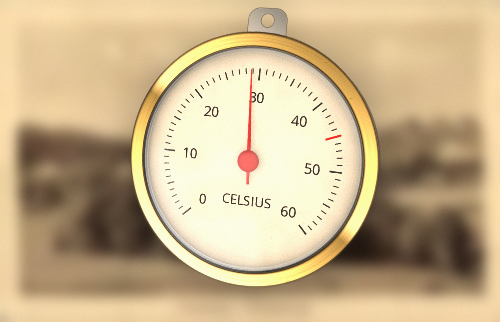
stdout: value=29 unit=°C
